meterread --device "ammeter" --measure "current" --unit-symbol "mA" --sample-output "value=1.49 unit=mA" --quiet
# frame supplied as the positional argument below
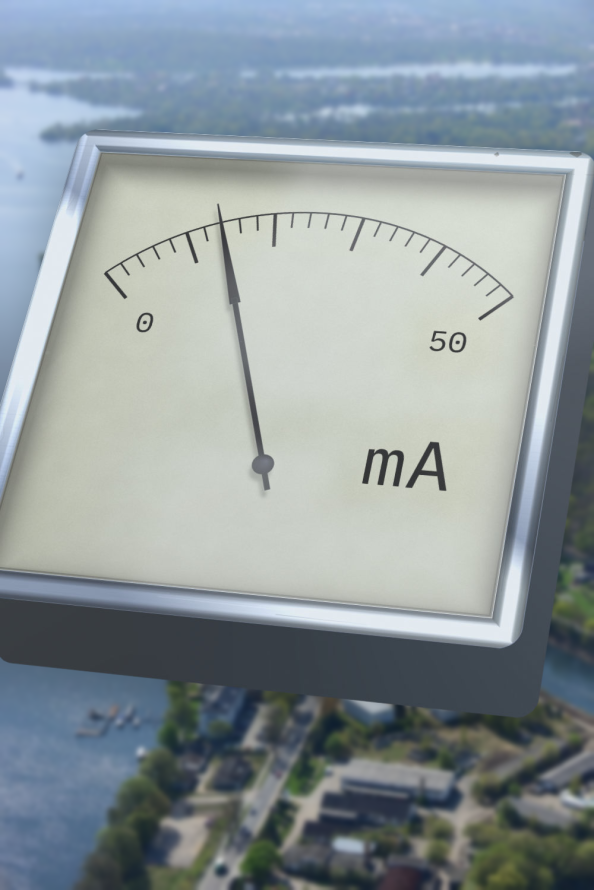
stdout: value=14 unit=mA
